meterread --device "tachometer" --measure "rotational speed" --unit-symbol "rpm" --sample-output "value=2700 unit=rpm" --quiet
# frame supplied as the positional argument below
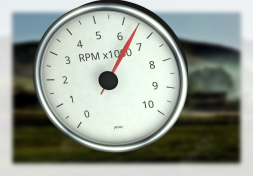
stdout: value=6500 unit=rpm
